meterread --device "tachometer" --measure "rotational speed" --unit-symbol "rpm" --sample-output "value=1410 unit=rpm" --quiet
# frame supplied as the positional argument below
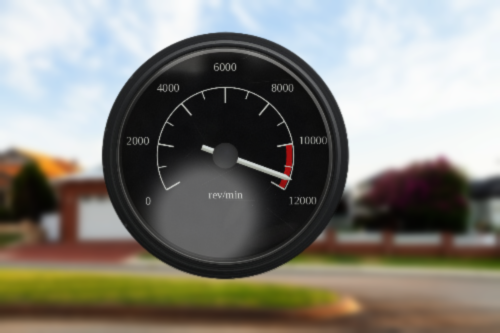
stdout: value=11500 unit=rpm
